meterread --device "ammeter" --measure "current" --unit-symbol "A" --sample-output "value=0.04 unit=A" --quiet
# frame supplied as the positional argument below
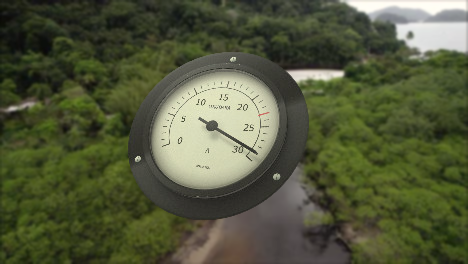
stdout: value=29 unit=A
